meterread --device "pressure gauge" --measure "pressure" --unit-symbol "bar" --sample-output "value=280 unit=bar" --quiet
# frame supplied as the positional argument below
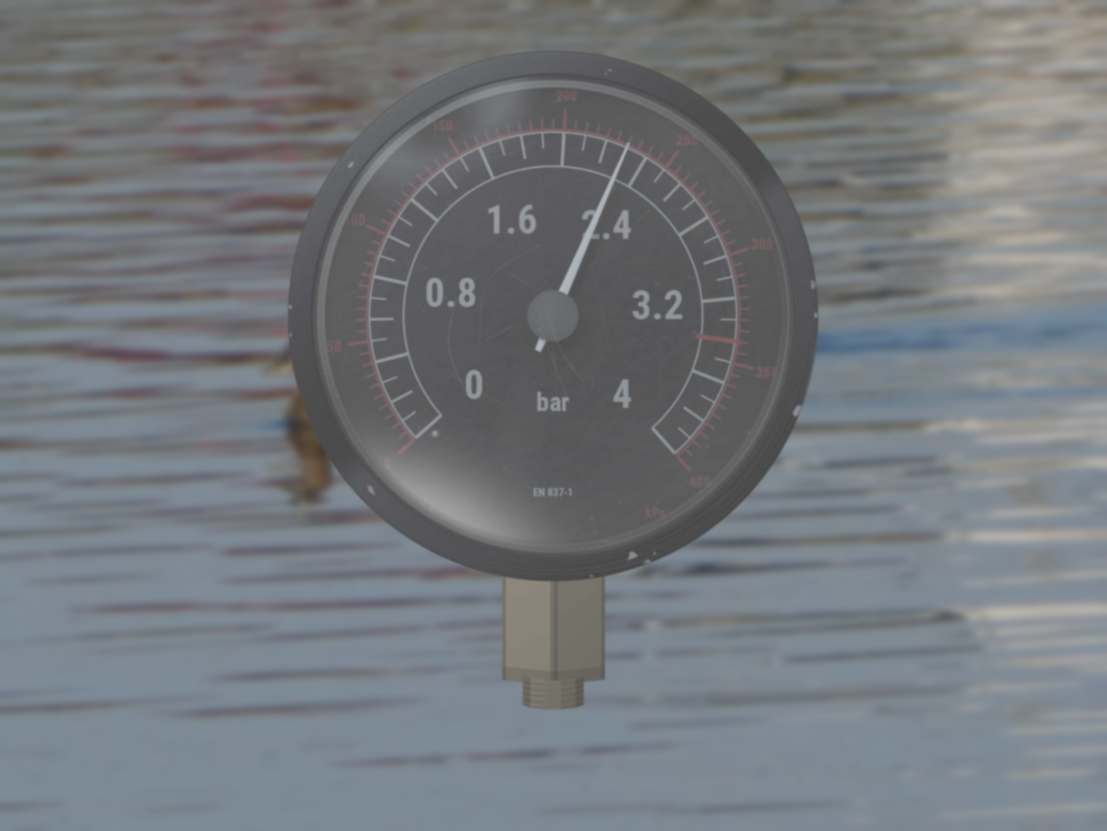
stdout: value=2.3 unit=bar
